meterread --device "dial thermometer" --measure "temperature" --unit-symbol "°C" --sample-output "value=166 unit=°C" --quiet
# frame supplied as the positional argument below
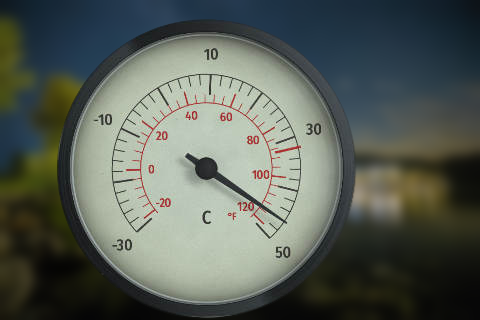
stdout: value=46 unit=°C
